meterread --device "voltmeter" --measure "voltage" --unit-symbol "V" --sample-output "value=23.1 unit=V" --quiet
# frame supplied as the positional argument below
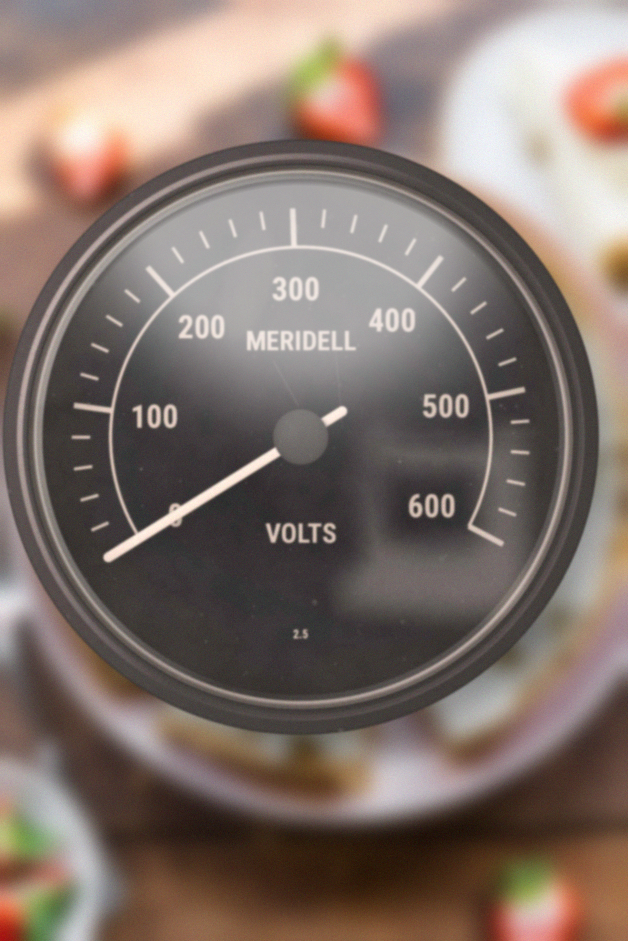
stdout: value=0 unit=V
